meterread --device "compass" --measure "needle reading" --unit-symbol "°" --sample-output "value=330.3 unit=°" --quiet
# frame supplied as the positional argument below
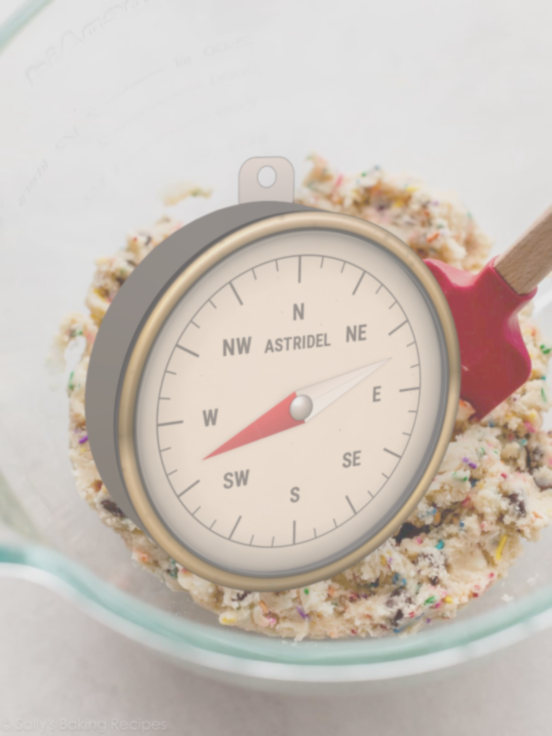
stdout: value=250 unit=°
